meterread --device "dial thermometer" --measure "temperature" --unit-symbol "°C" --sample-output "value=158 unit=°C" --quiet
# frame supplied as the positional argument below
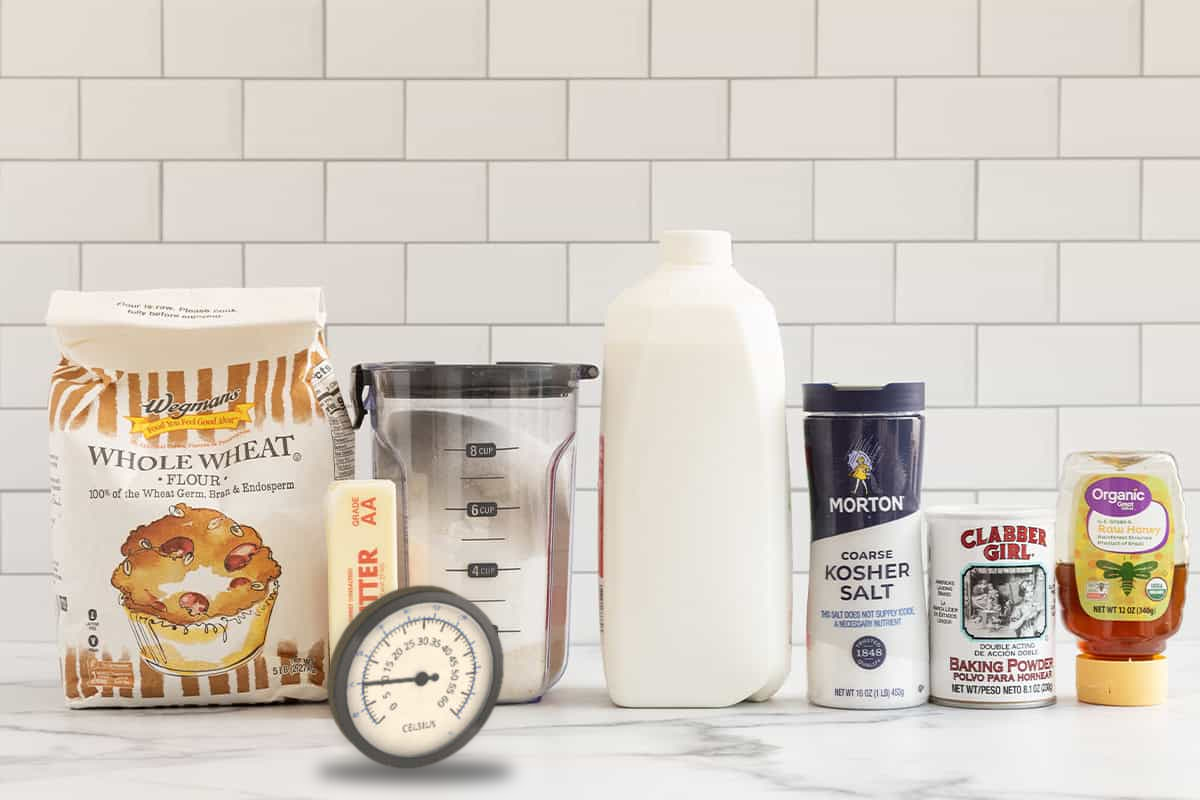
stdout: value=10 unit=°C
